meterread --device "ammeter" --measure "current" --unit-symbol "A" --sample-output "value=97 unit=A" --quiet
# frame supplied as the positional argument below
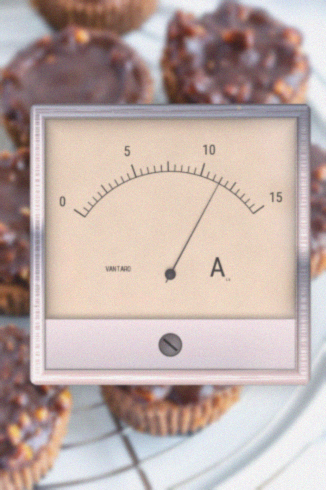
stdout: value=11.5 unit=A
